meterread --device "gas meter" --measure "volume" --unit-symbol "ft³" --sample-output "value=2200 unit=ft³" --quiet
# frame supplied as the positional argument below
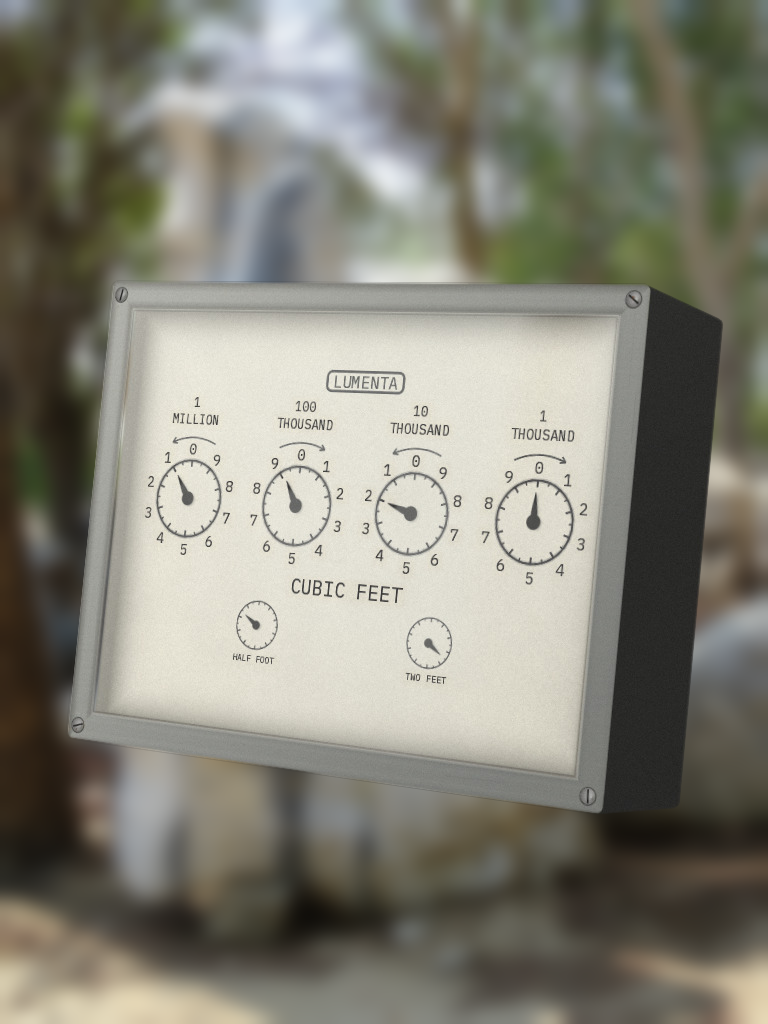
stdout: value=92000 unit=ft³
